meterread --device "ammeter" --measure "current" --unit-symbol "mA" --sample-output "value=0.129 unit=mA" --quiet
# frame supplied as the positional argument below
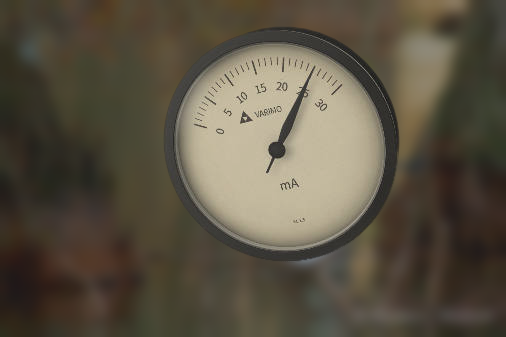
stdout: value=25 unit=mA
